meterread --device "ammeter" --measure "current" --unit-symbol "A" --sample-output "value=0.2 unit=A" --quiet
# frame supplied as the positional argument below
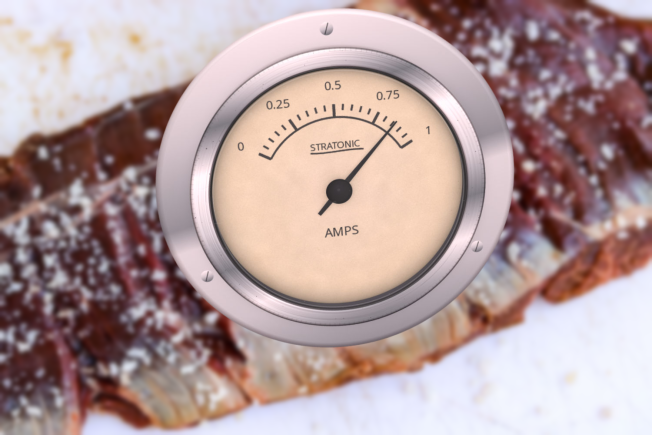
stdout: value=0.85 unit=A
